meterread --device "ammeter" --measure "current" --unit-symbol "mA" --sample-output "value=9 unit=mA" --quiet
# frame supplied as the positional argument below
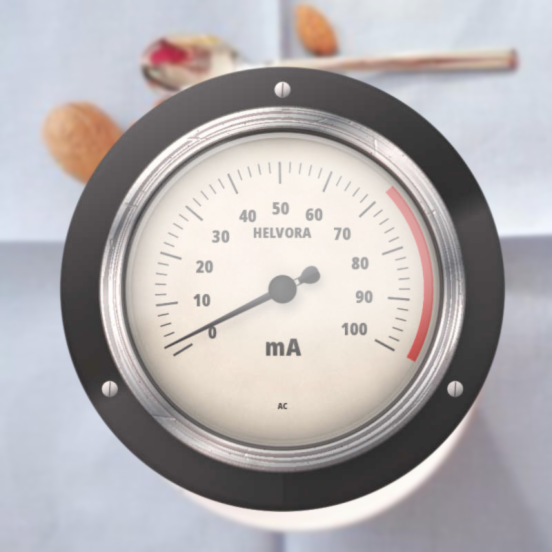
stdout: value=2 unit=mA
